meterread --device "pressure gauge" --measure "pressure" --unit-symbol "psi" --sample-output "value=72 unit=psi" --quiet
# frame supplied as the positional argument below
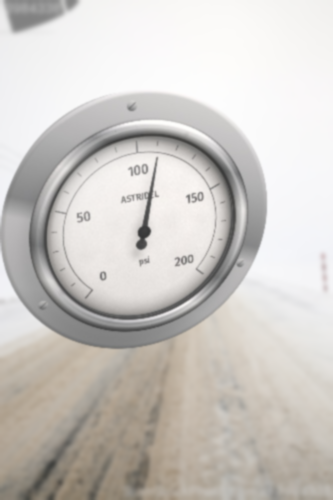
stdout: value=110 unit=psi
